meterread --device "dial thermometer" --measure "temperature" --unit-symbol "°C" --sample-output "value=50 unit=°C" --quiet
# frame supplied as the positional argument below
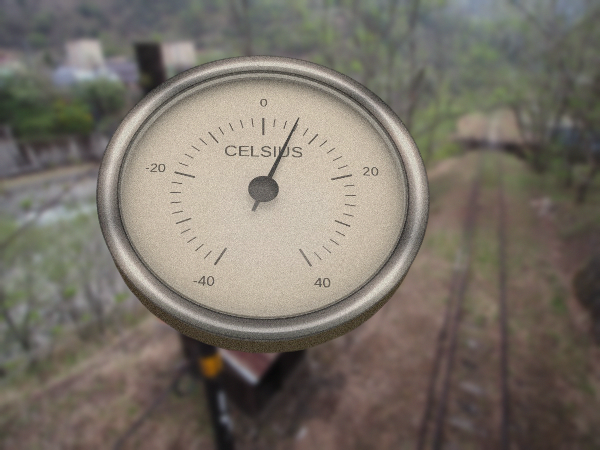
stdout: value=6 unit=°C
